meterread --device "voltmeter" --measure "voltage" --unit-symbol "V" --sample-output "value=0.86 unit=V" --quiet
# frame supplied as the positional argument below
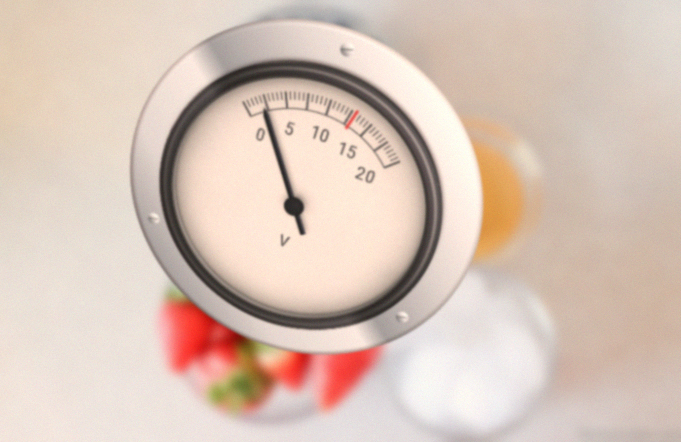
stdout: value=2.5 unit=V
